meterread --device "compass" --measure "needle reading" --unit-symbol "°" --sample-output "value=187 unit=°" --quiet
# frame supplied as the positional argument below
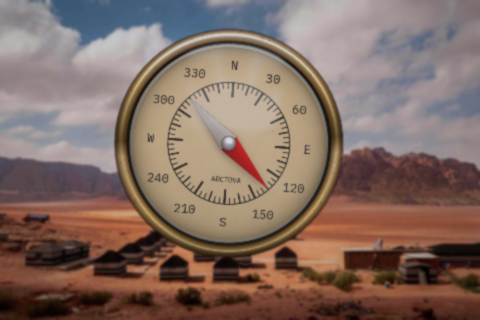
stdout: value=135 unit=°
